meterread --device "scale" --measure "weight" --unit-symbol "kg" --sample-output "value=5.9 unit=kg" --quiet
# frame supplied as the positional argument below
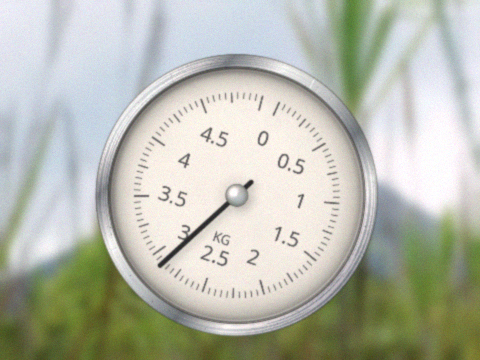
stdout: value=2.9 unit=kg
